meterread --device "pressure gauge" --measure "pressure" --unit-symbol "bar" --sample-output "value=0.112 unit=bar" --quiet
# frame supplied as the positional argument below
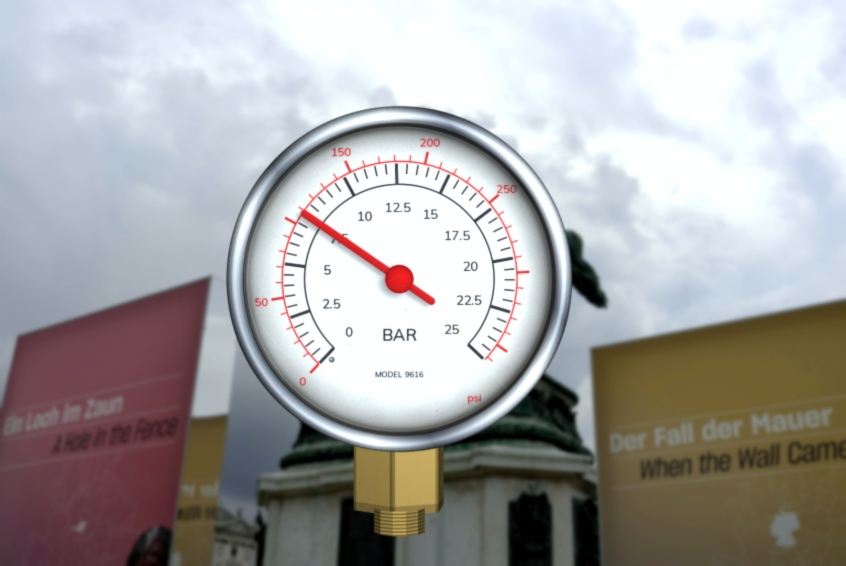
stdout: value=7.5 unit=bar
